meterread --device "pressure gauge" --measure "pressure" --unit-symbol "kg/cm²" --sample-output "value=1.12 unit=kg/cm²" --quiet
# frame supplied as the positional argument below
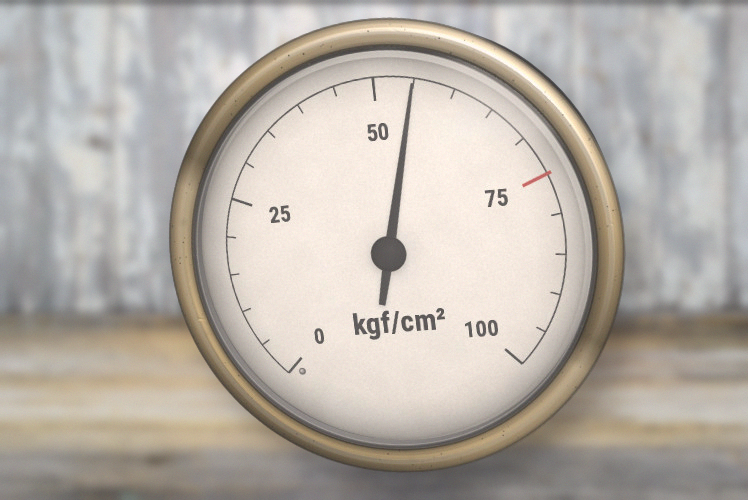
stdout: value=55 unit=kg/cm²
